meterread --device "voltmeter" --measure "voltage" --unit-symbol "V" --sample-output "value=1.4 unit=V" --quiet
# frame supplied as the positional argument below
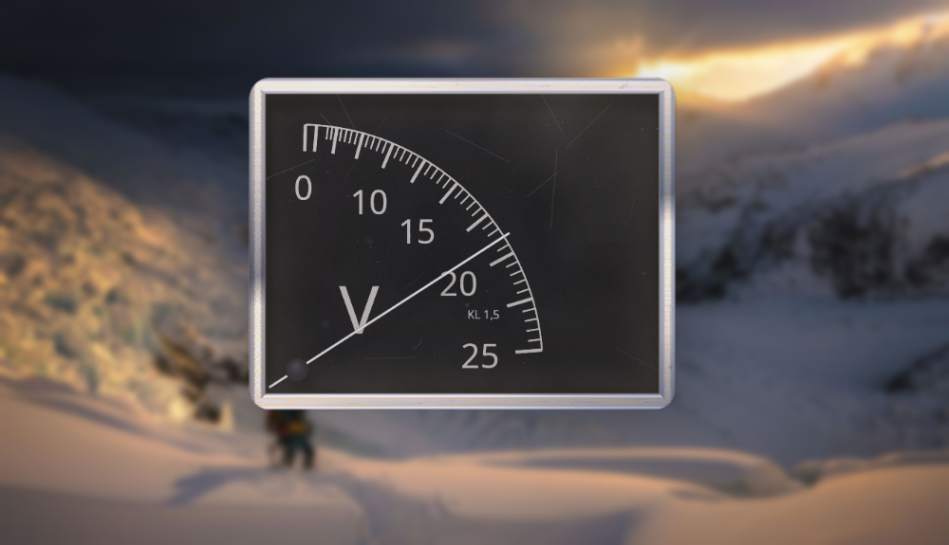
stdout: value=19 unit=V
